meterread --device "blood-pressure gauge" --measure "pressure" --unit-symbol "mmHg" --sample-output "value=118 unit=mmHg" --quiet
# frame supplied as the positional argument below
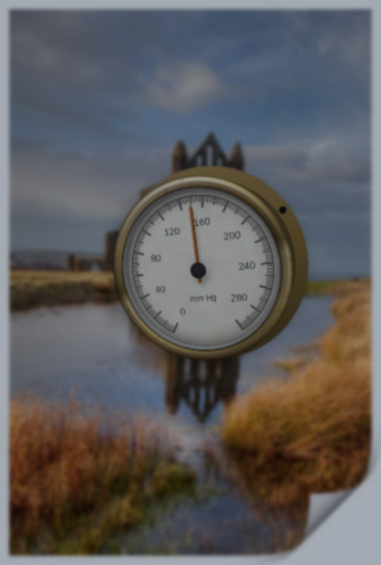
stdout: value=150 unit=mmHg
